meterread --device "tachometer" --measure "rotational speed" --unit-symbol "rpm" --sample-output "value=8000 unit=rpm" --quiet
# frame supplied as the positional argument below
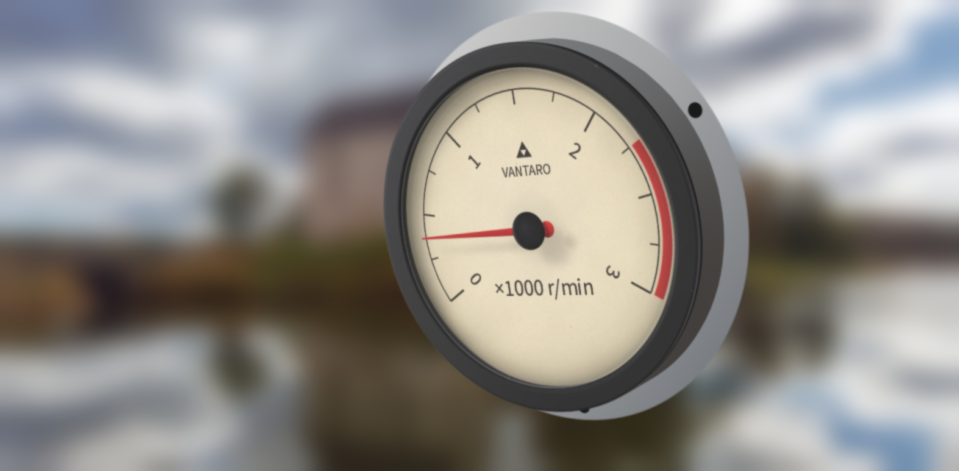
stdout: value=375 unit=rpm
